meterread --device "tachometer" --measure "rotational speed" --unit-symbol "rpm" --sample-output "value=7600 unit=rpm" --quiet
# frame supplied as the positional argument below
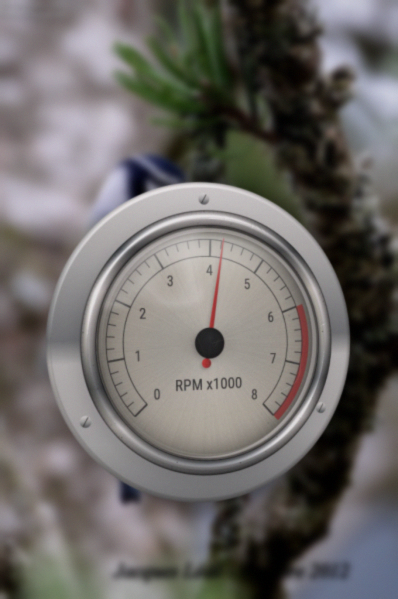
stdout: value=4200 unit=rpm
